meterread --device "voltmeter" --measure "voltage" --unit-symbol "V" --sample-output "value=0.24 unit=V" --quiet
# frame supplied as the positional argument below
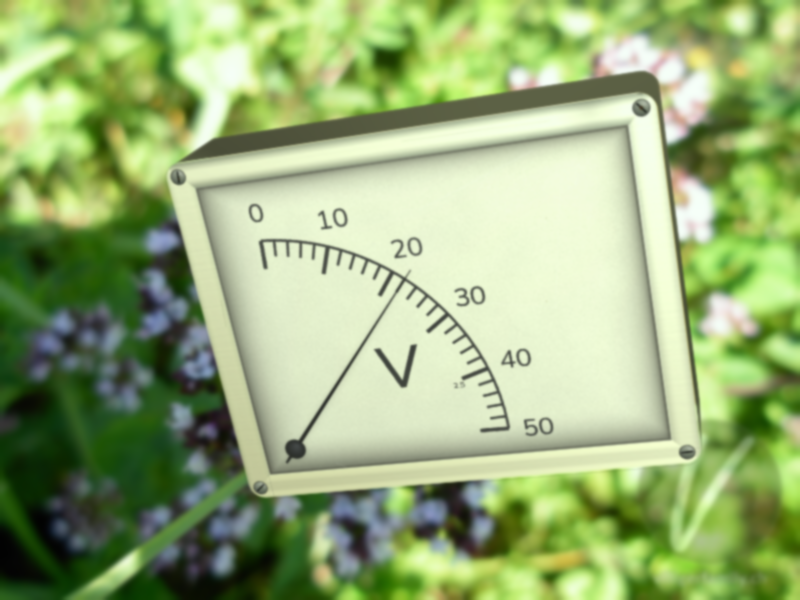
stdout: value=22 unit=V
